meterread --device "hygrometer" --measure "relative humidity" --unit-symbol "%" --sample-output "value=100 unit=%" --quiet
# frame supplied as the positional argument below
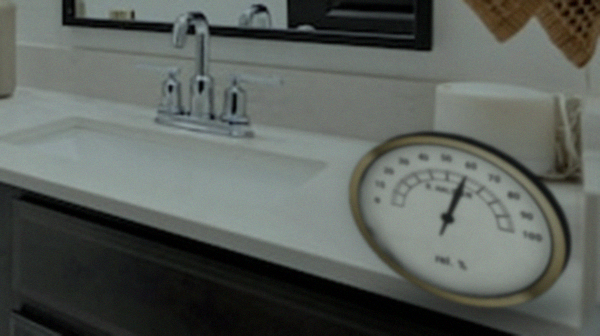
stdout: value=60 unit=%
